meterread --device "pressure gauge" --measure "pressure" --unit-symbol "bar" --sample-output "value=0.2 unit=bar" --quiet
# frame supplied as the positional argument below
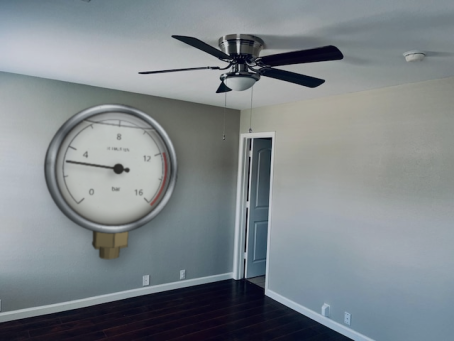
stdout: value=3 unit=bar
